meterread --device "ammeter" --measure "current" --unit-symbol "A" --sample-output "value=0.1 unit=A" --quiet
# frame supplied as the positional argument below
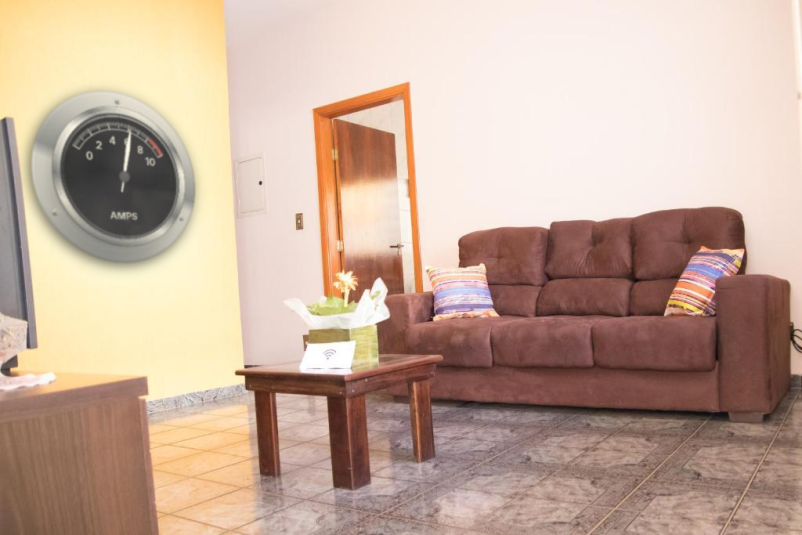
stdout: value=6 unit=A
